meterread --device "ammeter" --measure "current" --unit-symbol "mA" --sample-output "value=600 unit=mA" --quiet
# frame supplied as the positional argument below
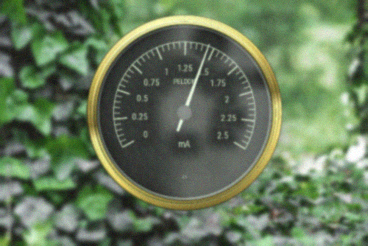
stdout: value=1.45 unit=mA
